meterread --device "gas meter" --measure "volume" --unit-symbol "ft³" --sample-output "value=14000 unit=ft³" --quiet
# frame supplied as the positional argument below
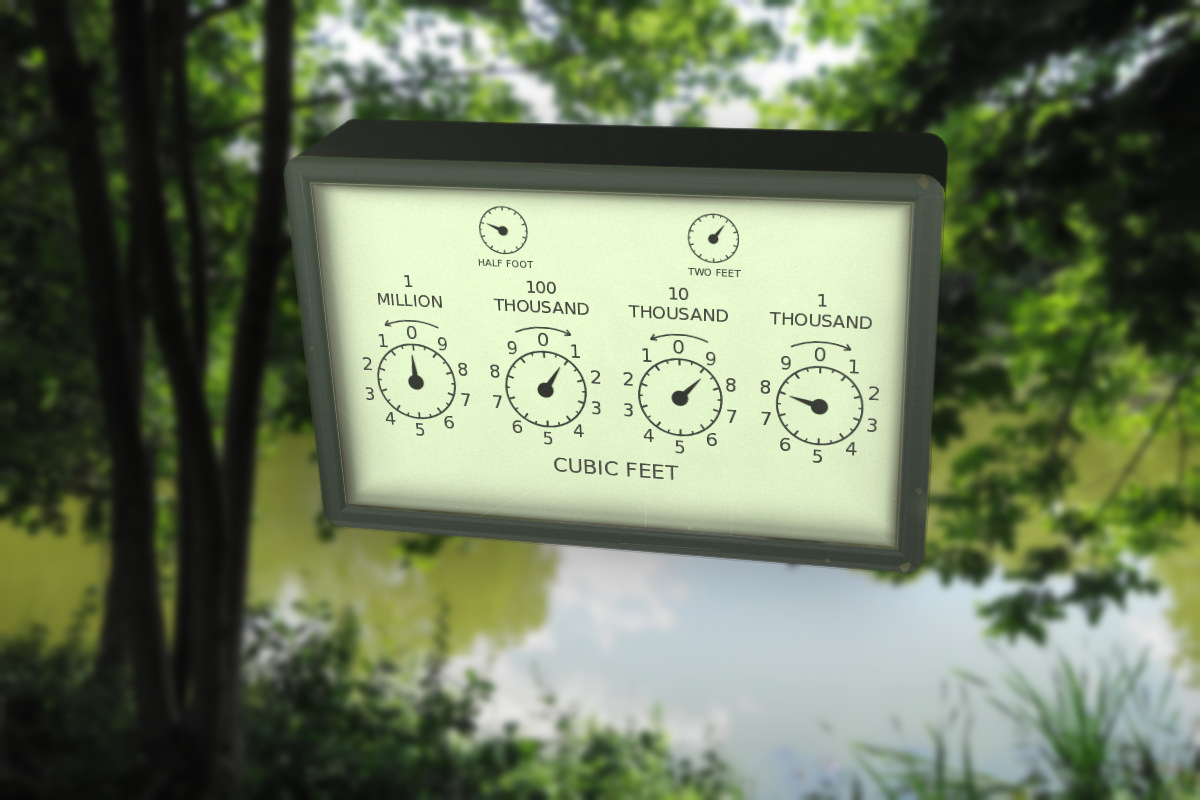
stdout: value=8800 unit=ft³
